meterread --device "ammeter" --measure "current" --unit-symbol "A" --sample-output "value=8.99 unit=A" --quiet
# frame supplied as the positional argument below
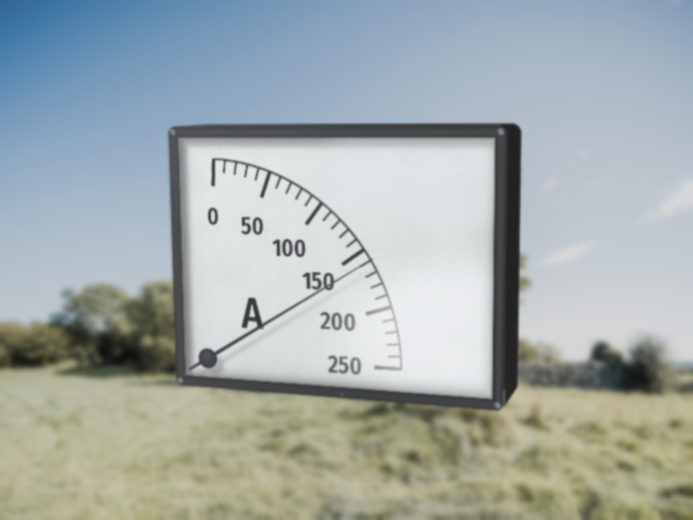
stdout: value=160 unit=A
